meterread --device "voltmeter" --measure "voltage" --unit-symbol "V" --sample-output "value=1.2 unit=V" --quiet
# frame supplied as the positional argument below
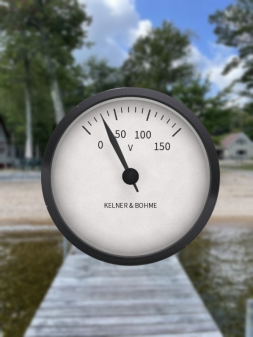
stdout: value=30 unit=V
